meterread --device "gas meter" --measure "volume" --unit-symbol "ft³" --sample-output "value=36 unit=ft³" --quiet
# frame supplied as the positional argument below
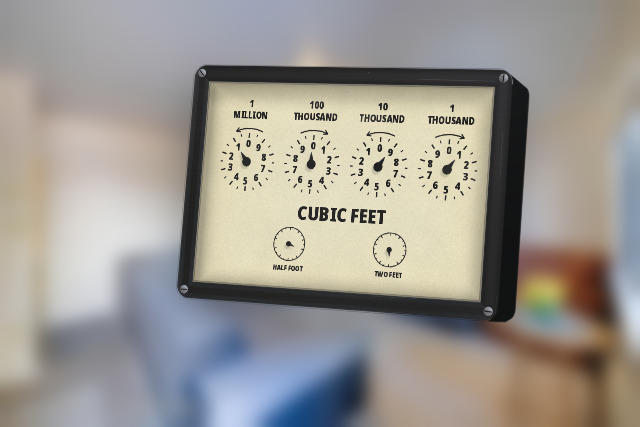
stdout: value=99100 unit=ft³
